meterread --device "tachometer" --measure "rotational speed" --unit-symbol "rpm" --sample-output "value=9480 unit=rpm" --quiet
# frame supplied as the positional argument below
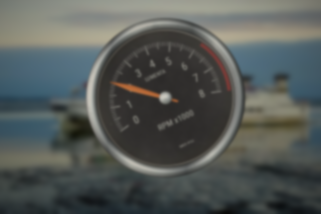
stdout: value=2000 unit=rpm
